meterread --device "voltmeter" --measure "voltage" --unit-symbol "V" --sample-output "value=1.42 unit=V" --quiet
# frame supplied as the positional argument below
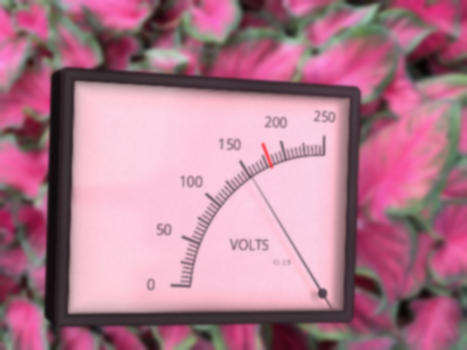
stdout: value=150 unit=V
